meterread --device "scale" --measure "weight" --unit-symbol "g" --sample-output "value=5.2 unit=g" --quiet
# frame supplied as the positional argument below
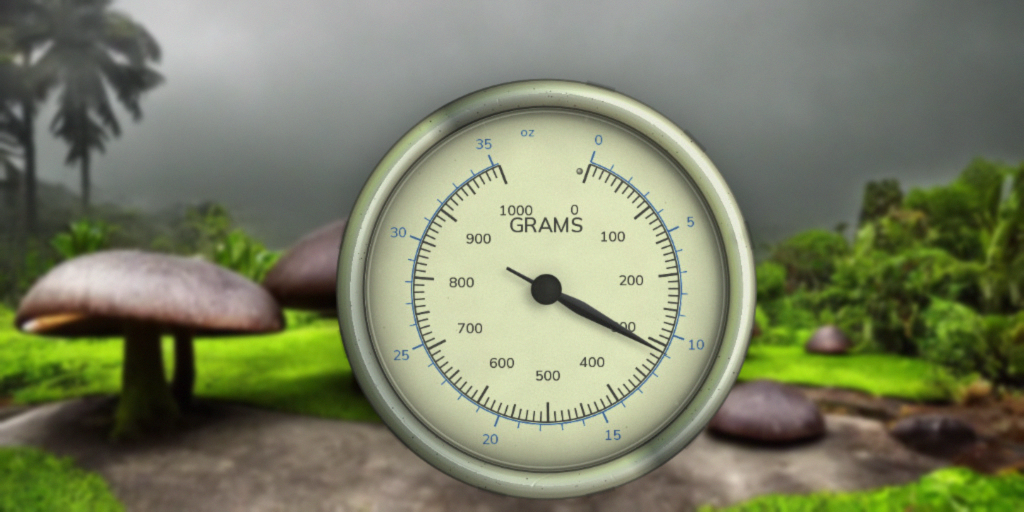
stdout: value=310 unit=g
